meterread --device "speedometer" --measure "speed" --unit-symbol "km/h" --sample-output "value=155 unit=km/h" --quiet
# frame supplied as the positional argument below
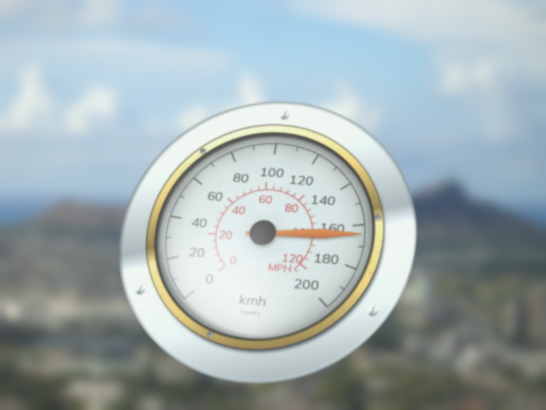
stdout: value=165 unit=km/h
